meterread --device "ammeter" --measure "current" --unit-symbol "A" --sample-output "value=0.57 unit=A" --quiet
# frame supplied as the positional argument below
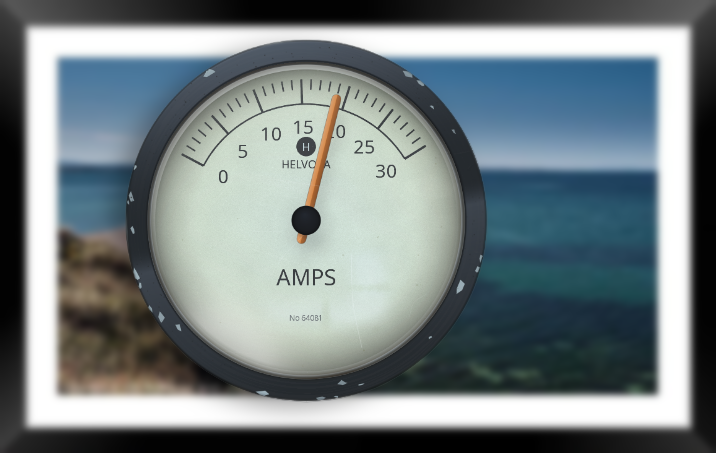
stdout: value=19 unit=A
